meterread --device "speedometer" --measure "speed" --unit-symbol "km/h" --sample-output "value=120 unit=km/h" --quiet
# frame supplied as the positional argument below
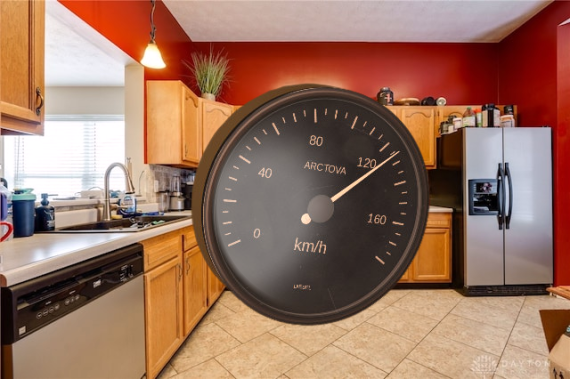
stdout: value=125 unit=km/h
